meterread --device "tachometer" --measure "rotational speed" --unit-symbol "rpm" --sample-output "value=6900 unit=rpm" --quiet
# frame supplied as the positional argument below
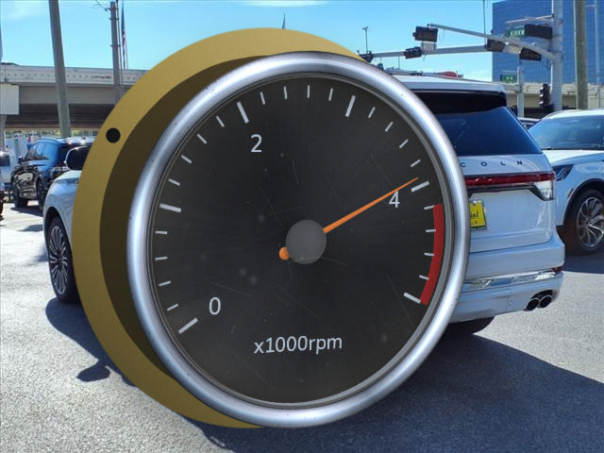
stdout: value=3900 unit=rpm
